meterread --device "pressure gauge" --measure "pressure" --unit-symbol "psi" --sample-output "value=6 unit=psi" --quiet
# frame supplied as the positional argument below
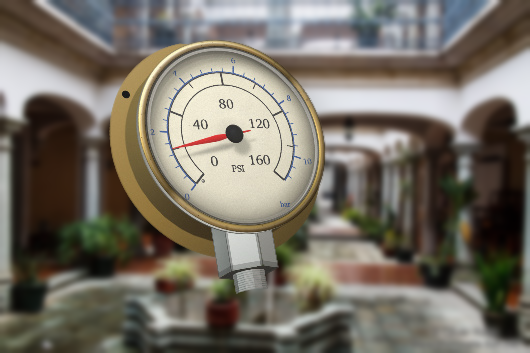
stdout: value=20 unit=psi
